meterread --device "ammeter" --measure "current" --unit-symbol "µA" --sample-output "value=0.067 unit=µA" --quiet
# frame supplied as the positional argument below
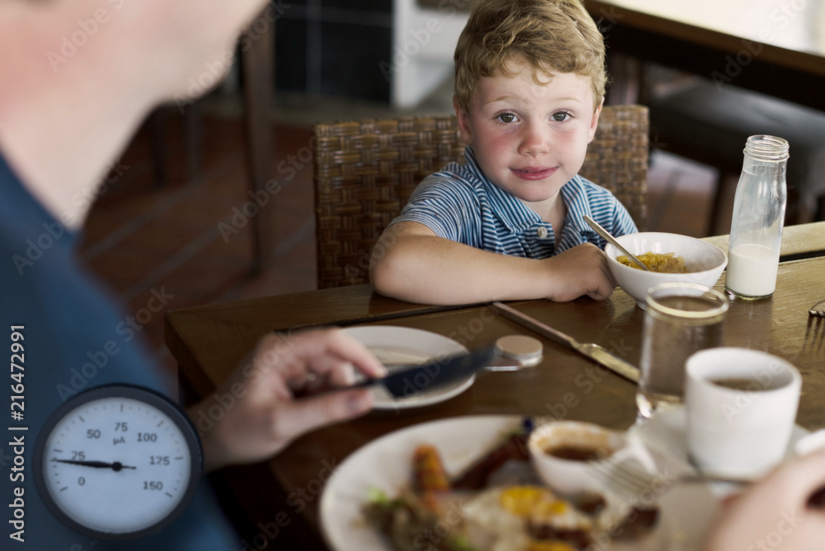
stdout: value=20 unit=µA
